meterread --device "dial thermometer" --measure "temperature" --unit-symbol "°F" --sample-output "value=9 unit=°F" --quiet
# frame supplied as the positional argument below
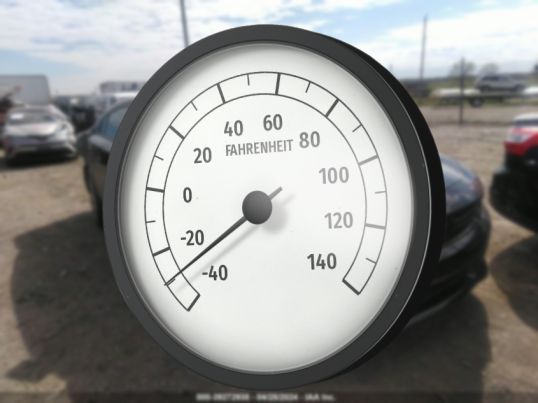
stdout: value=-30 unit=°F
